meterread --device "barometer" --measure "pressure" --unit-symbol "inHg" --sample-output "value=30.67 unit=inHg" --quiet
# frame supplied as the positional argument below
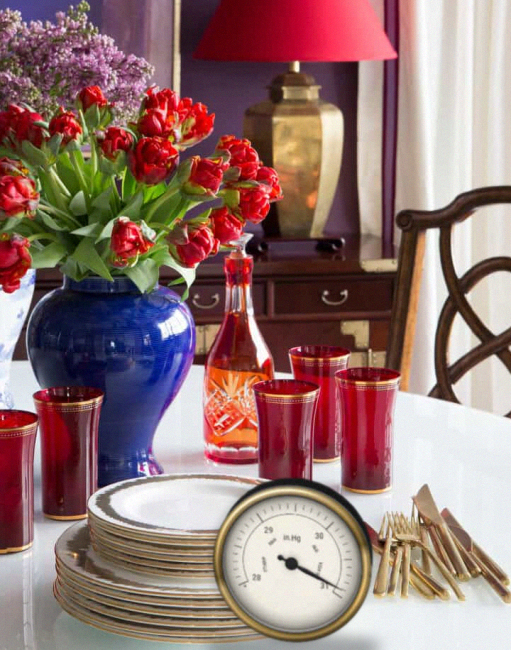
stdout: value=30.9 unit=inHg
